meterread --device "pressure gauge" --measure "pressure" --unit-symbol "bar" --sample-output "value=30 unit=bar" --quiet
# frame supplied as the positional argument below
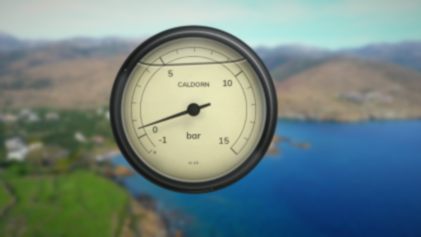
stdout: value=0.5 unit=bar
